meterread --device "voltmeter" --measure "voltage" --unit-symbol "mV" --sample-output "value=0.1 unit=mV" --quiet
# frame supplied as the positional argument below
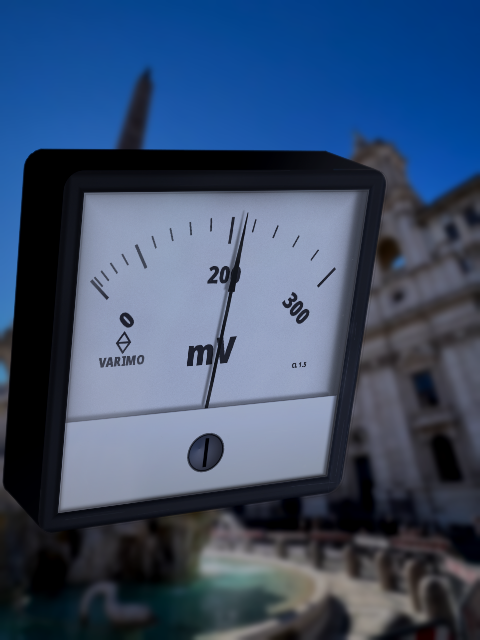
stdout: value=210 unit=mV
